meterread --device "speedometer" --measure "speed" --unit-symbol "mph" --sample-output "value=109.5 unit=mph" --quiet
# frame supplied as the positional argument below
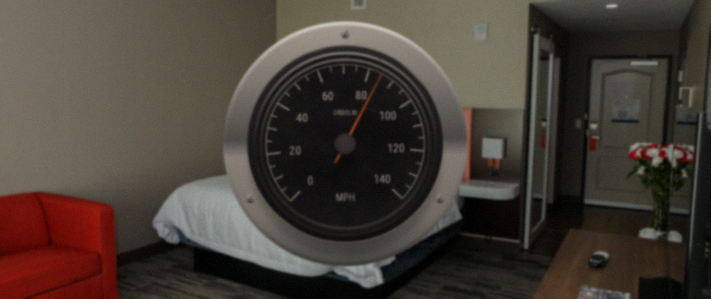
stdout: value=85 unit=mph
